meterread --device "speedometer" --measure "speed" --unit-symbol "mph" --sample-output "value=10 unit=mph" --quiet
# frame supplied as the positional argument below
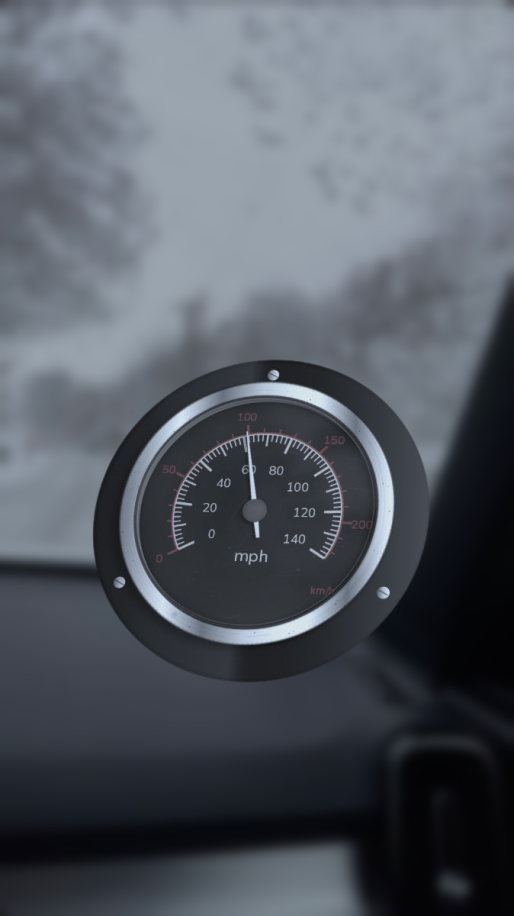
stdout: value=62 unit=mph
